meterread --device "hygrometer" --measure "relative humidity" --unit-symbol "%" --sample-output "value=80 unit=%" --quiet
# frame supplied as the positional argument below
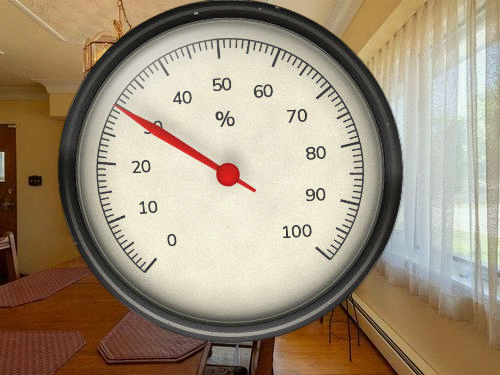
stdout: value=30 unit=%
